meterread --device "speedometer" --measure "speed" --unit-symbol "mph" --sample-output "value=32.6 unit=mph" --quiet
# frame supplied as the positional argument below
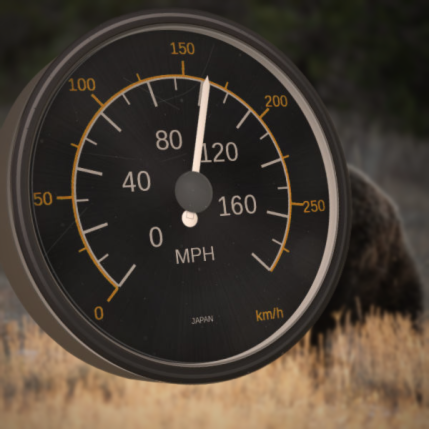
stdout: value=100 unit=mph
